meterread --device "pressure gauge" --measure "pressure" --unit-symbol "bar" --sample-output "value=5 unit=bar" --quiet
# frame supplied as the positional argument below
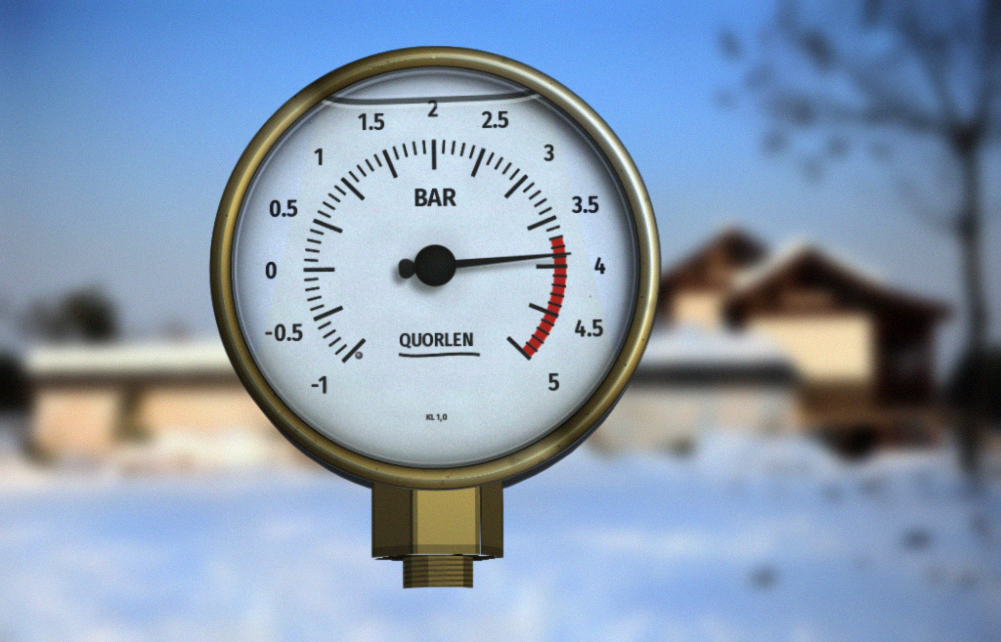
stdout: value=3.9 unit=bar
